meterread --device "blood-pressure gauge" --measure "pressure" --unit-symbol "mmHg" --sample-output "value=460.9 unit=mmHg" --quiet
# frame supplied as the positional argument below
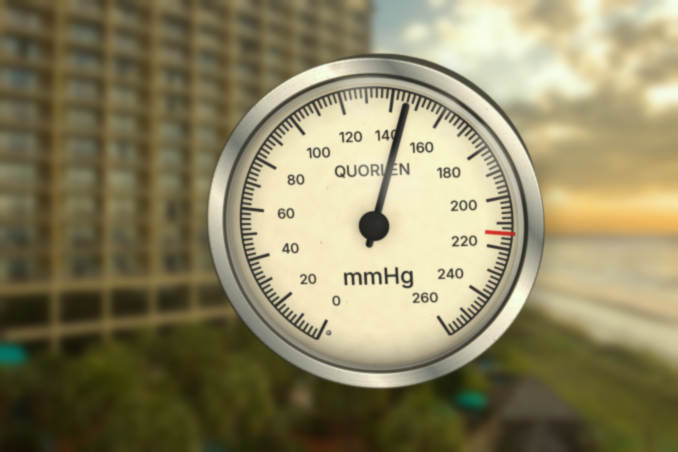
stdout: value=146 unit=mmHg
